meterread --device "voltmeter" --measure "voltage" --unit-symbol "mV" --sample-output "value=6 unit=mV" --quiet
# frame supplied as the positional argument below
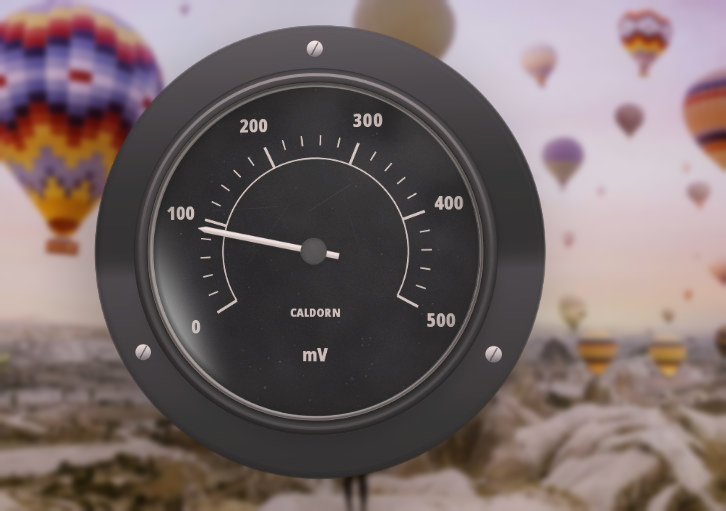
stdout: value=90 unit=mV
